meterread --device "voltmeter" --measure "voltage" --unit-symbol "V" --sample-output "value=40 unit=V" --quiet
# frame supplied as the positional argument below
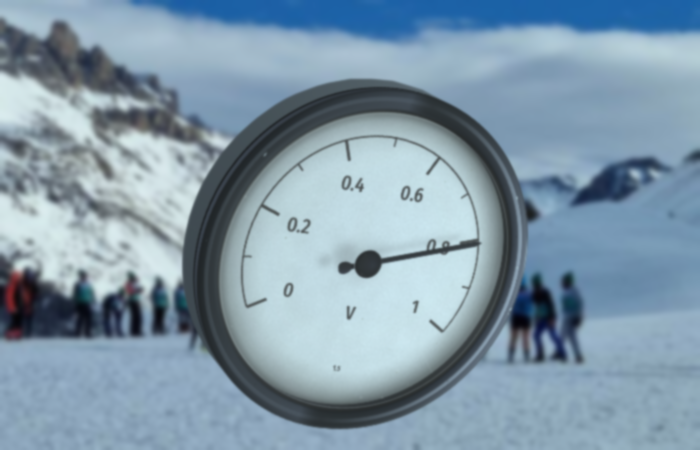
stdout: value=0.8 unit=V
